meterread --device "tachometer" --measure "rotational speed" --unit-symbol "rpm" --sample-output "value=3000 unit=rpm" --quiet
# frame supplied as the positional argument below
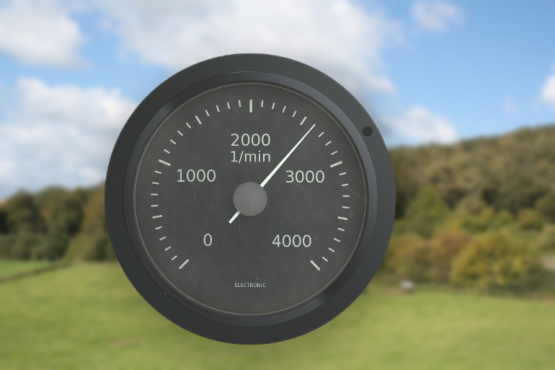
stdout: value=2600 unit=rpm
